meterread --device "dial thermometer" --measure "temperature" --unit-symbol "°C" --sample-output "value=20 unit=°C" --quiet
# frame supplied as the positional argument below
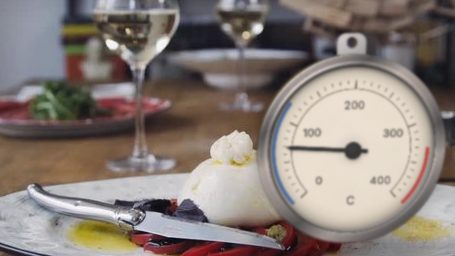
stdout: value=70 unit=°C
